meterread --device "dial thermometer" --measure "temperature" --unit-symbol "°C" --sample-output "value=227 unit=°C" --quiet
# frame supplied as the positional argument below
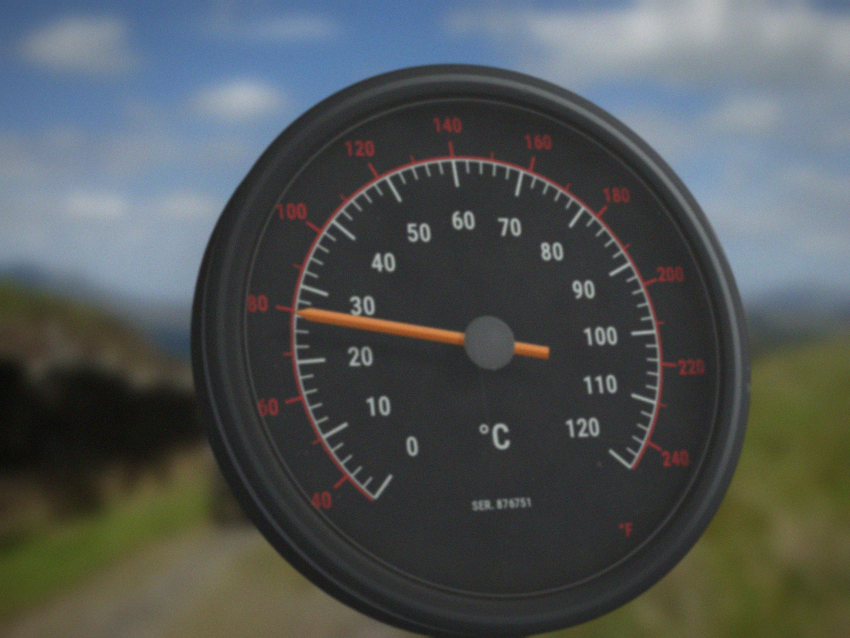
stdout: value=26 unit=°C
